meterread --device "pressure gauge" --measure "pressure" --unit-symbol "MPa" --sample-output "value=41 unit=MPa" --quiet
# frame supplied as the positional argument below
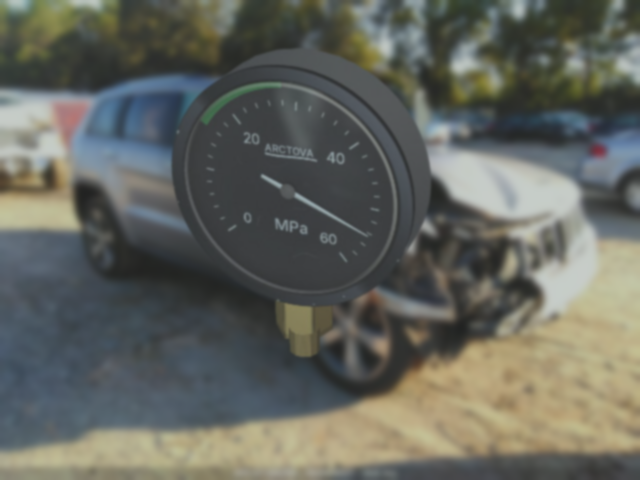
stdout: value=54 unit=MPa
